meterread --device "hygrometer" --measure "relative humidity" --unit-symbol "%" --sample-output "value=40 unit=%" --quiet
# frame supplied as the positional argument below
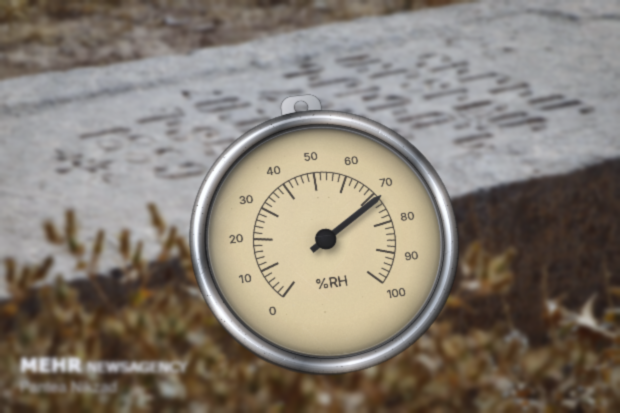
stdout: value=72 unit=%
